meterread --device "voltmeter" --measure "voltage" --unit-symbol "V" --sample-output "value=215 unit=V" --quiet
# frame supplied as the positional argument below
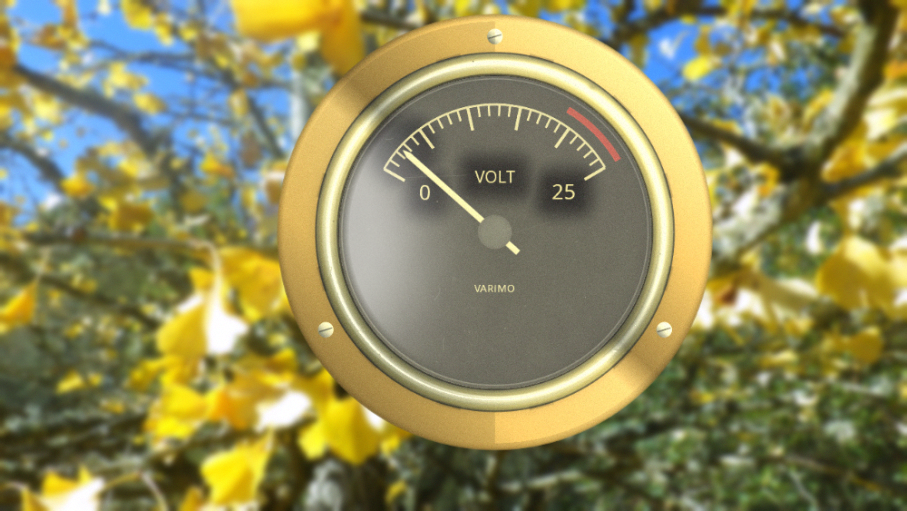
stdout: value=2.5 unit=V
